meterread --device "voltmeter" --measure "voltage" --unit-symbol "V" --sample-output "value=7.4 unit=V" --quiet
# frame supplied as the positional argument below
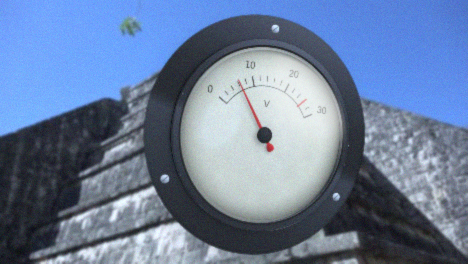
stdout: value=6 unit=V
